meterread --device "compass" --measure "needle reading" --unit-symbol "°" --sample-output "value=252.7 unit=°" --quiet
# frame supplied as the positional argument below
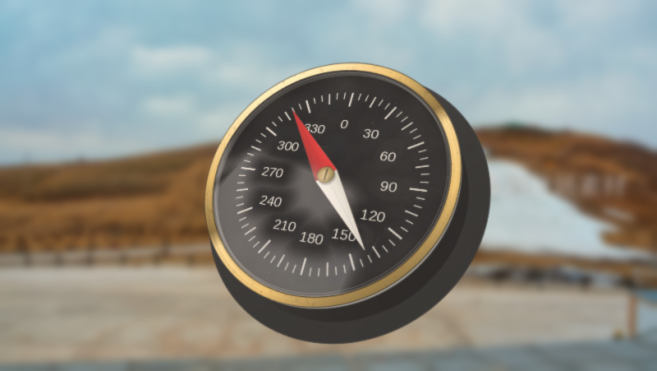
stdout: value=320 unit=°
